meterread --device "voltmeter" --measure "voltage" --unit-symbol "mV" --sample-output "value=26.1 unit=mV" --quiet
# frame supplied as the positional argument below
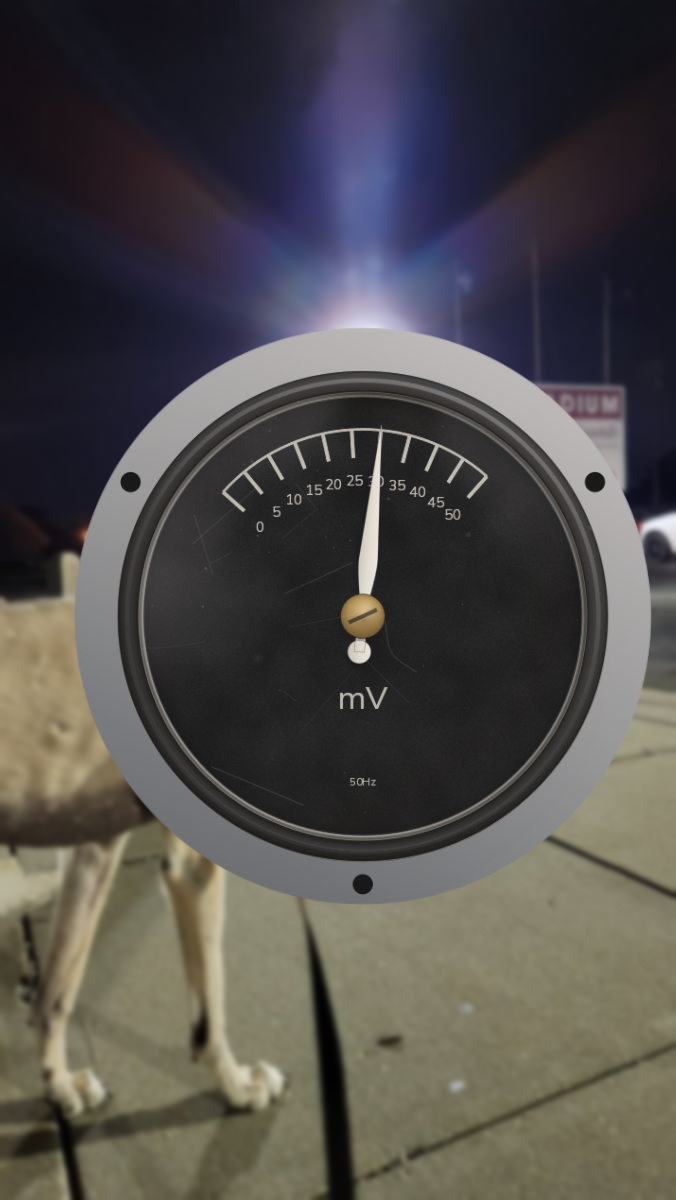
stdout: value=30 unit=mV
